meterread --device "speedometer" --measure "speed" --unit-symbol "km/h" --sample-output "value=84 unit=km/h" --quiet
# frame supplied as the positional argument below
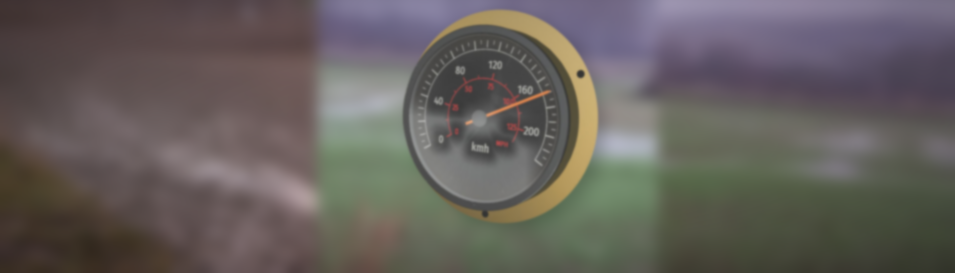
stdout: value=170 unit=km/h
